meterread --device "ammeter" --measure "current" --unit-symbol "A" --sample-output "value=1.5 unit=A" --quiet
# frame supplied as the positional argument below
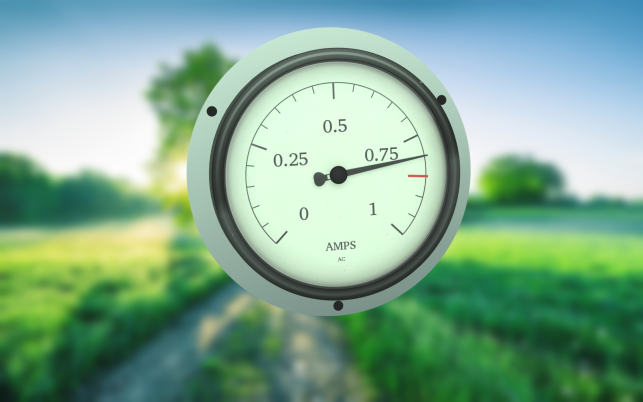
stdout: value=0.8 unit=A
